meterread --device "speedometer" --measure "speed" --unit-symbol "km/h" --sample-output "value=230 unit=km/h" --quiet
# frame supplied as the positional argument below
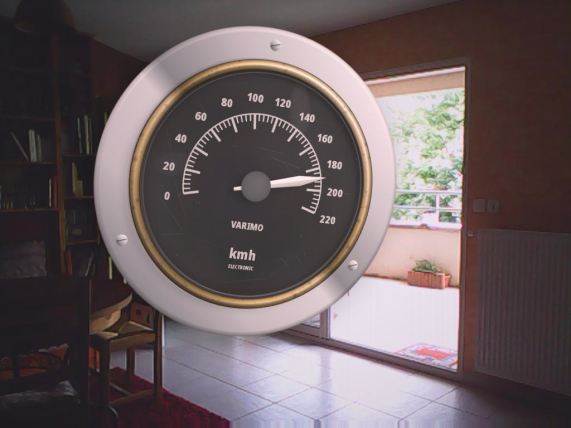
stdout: value=188 unit=km/h
